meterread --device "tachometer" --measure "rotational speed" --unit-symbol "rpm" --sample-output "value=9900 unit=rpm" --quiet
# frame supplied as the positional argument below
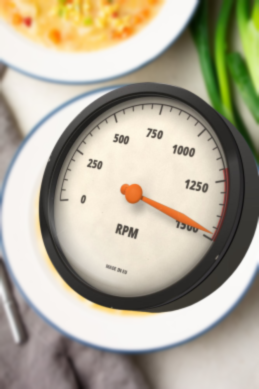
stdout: value=1475 unit=rpm
